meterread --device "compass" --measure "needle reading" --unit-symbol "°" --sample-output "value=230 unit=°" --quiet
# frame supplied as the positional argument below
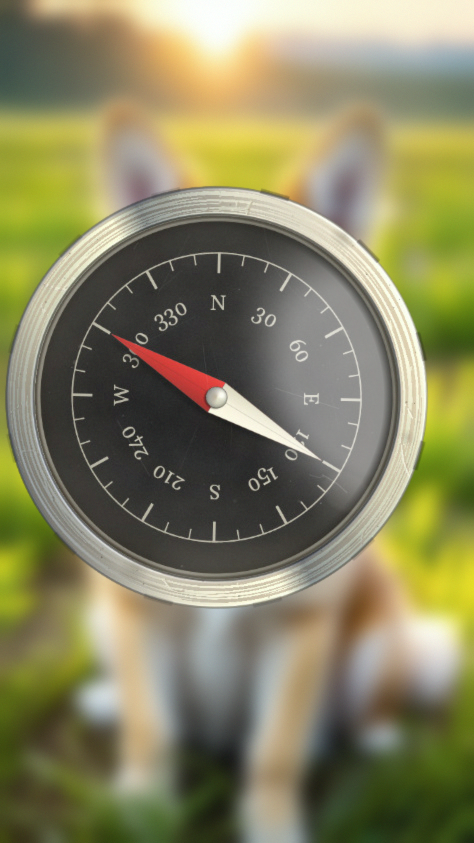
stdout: value=300 unit=°
